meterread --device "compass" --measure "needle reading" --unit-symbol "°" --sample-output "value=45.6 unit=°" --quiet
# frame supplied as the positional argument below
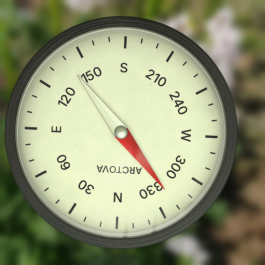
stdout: value=320 unit=°
